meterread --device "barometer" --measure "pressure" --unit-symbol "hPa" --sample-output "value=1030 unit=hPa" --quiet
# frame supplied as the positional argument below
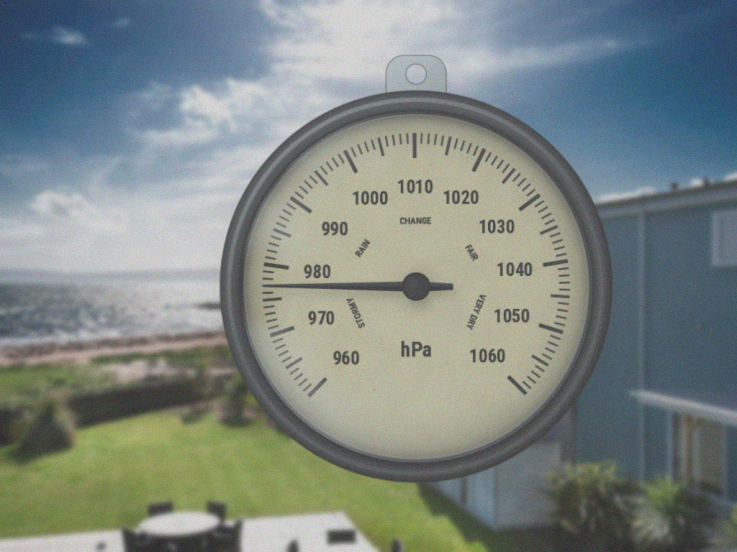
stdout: value=977 unit=hPa
